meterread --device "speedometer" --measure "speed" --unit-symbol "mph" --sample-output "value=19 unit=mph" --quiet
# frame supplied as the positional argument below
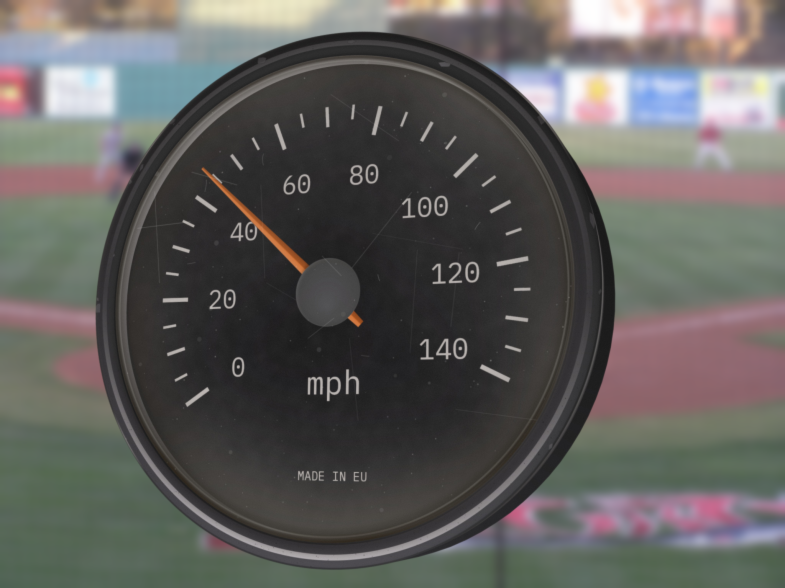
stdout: value=45 unit=mph
